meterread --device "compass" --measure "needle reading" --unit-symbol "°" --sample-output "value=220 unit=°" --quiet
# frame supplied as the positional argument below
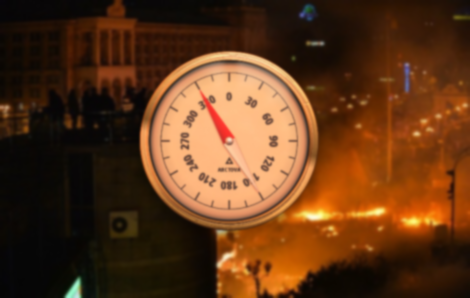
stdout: value=330 unit=°
